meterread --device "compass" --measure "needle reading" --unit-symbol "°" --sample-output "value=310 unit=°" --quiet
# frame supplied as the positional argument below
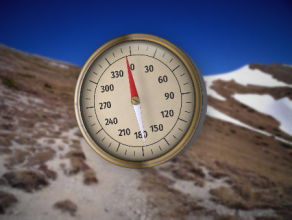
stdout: value=355 unit=°
